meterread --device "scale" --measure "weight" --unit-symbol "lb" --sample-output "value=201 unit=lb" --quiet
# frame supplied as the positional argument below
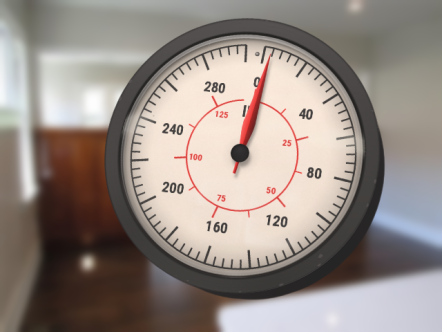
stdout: value=4 unit=lb
